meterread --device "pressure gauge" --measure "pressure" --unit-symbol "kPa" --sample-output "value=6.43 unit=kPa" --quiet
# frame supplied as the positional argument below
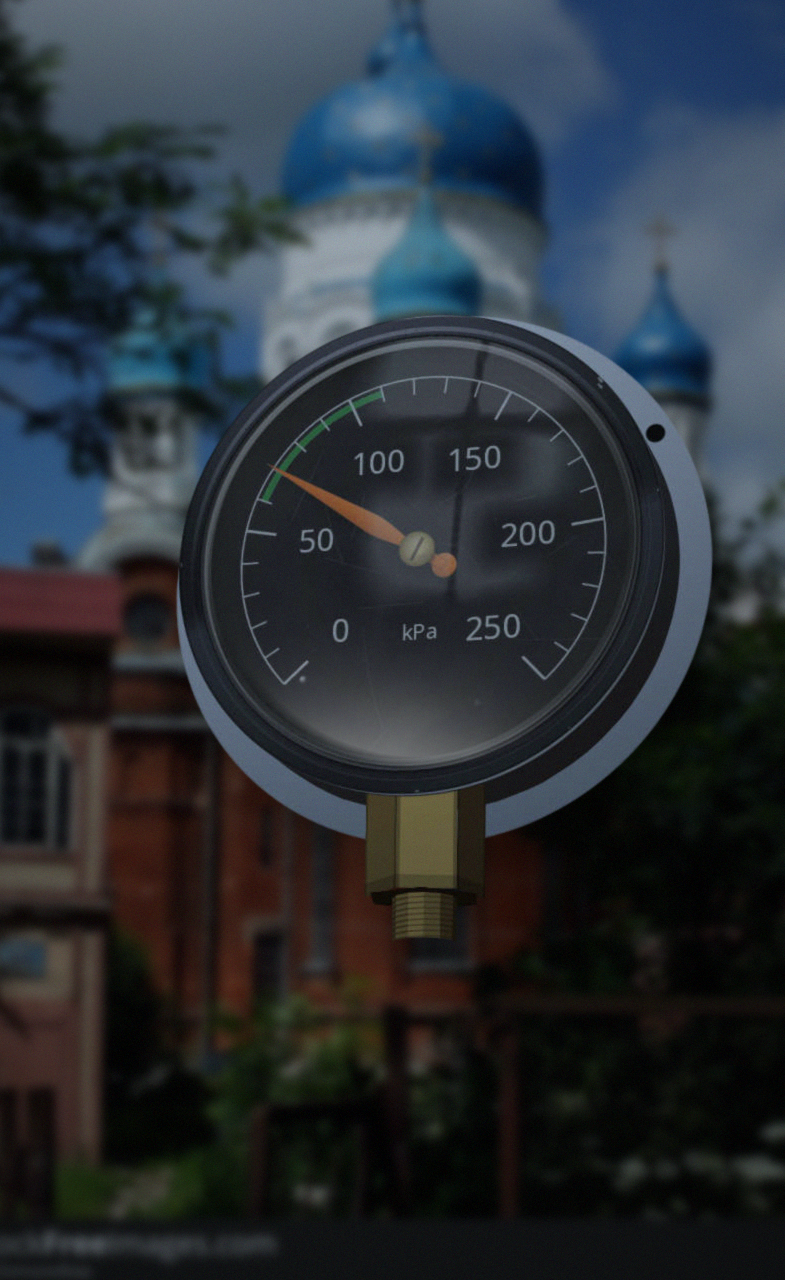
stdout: value=70 unit=kPa
